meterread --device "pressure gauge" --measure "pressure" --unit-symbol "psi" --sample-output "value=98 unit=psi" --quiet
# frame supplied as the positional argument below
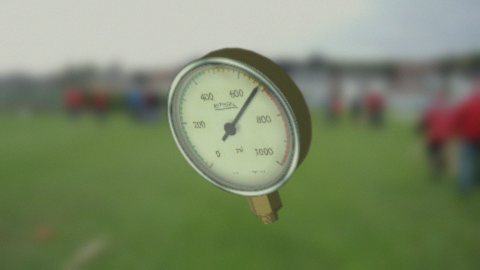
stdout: value=680 unit=psi
